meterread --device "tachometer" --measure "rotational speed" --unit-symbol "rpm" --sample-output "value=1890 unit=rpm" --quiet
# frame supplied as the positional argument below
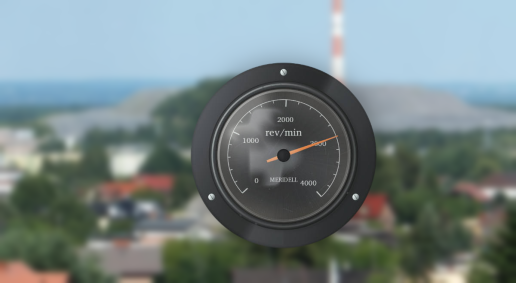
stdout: value=3000 unit=rpm
